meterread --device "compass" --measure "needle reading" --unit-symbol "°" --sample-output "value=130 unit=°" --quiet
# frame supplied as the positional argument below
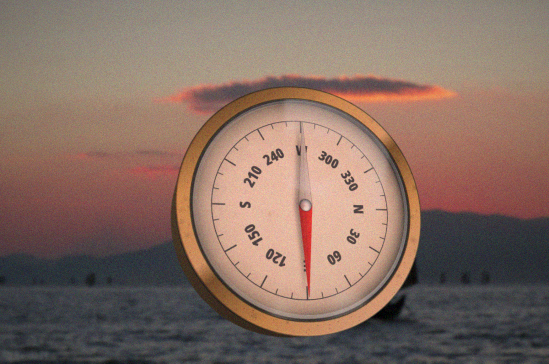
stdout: value=90 unit=°
